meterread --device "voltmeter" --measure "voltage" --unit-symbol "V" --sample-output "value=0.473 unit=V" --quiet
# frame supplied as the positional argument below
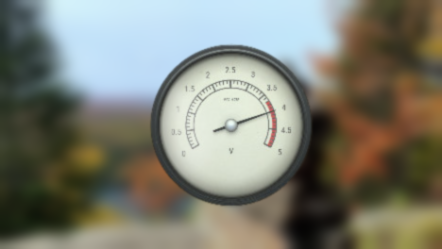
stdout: value=4 unit=V
